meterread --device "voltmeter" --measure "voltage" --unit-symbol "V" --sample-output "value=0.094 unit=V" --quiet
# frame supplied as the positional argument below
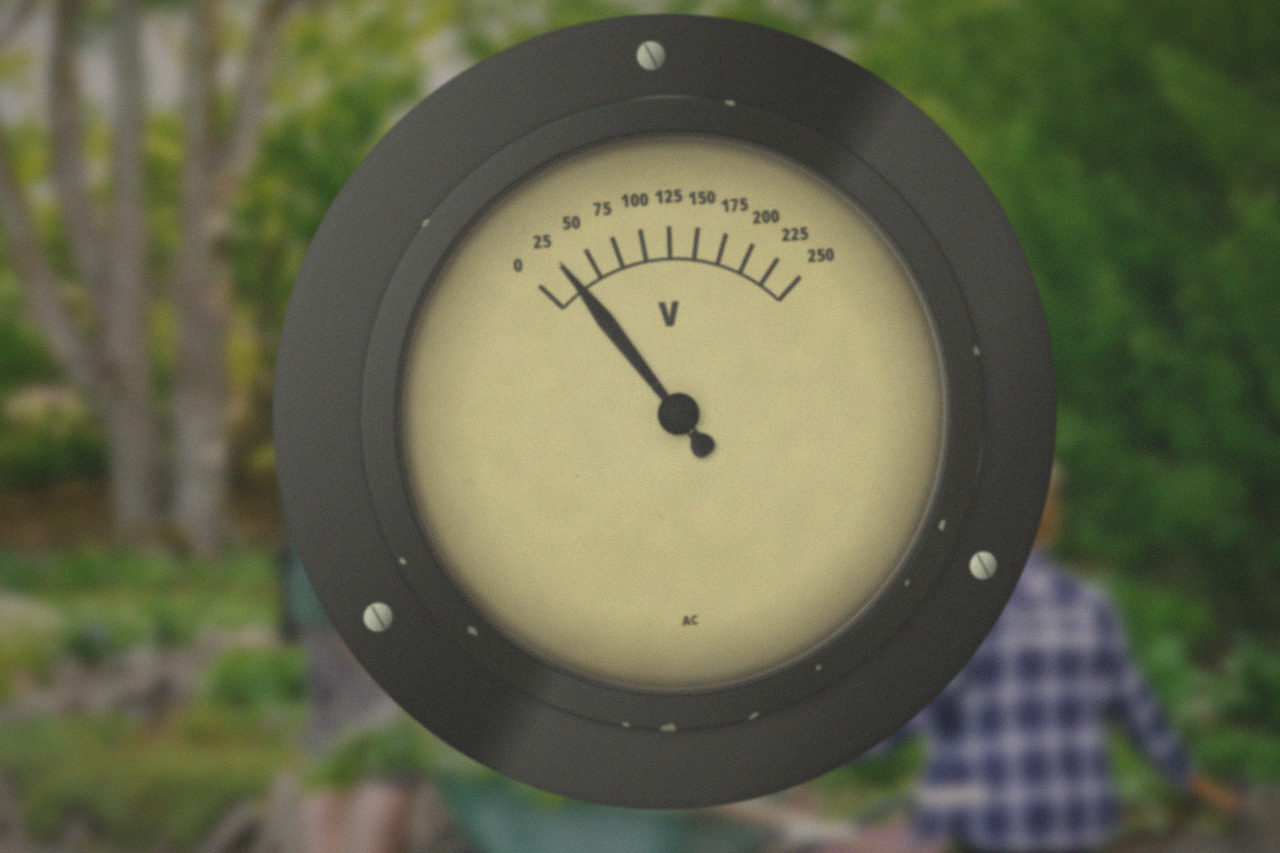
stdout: value=25 unit=V
